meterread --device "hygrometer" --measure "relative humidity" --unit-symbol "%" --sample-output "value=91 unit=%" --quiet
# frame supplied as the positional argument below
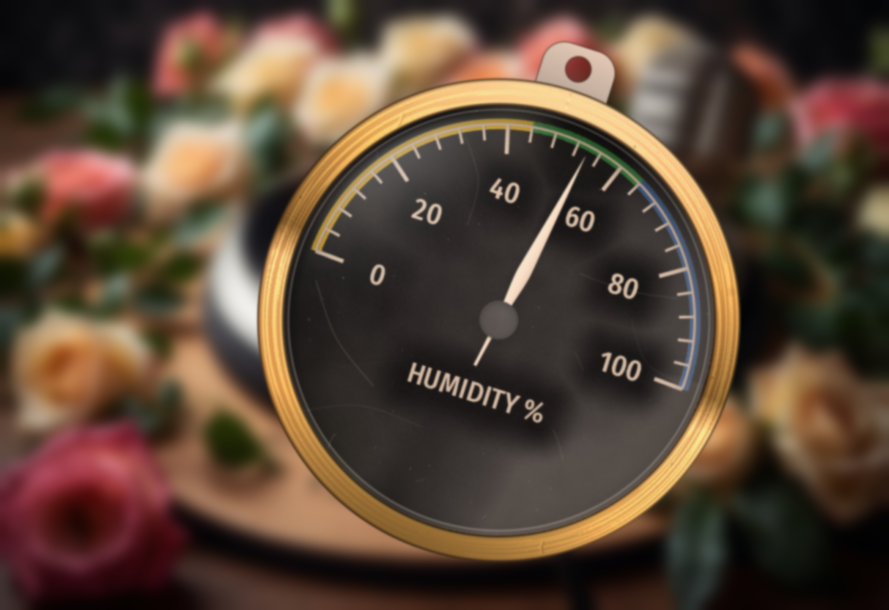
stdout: value=54 unit=%
